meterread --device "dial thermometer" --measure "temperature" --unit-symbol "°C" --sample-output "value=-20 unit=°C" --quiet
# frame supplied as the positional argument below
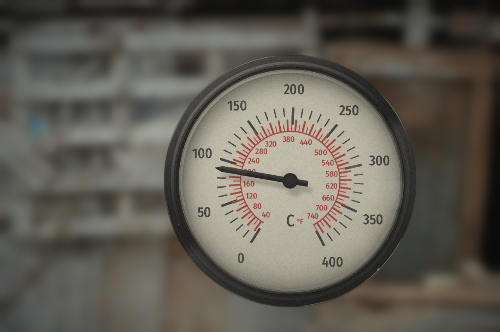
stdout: value=90 unit=°C
